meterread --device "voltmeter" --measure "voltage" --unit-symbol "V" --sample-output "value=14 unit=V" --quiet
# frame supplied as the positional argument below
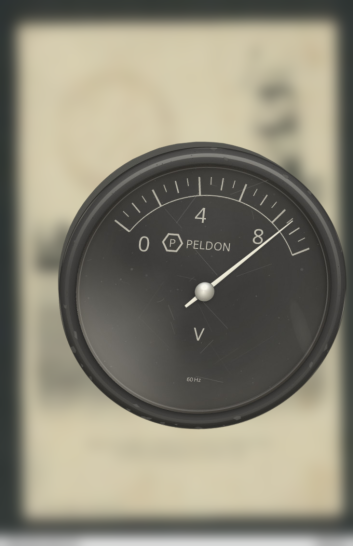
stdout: value=8.5 unit=V
